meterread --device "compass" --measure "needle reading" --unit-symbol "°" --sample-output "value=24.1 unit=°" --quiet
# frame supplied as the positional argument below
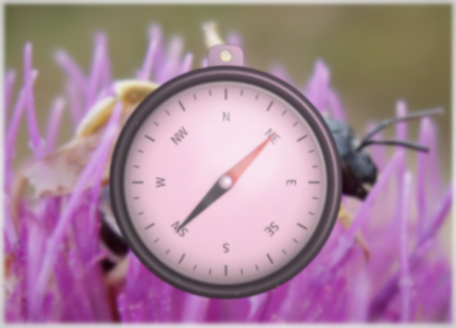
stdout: value=45 unit=°
